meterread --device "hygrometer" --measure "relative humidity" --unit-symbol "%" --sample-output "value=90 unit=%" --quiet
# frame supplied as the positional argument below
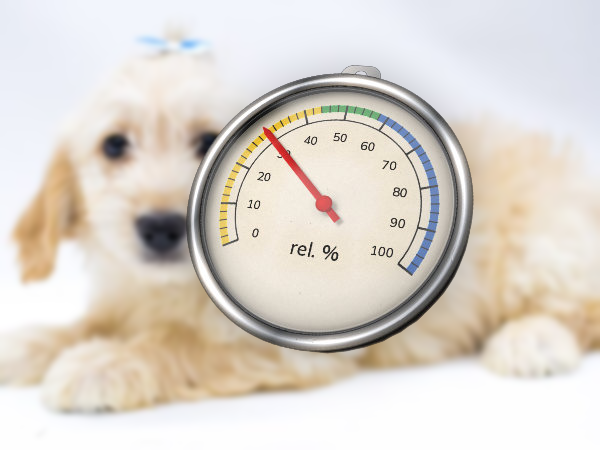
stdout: value=30 unit=%
